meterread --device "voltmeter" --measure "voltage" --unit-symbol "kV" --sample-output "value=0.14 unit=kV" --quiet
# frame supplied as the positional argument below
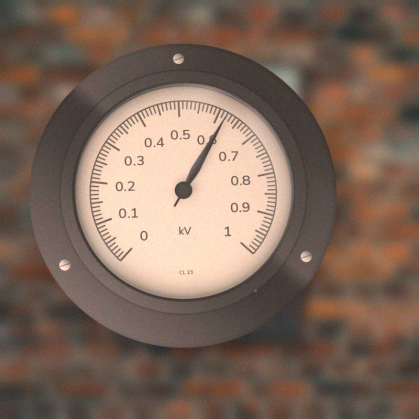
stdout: value=0.62 unit=kV
